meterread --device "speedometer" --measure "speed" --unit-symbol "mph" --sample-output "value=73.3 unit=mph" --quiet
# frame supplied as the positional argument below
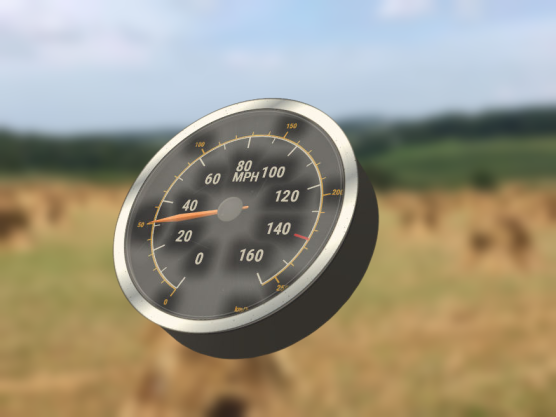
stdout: value=30 unit=mph
